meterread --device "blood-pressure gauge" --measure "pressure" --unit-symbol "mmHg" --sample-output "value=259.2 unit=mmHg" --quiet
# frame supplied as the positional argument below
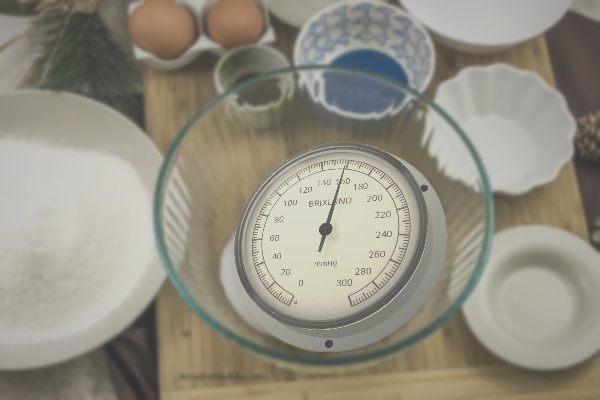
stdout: value=160 unit=mmHg
